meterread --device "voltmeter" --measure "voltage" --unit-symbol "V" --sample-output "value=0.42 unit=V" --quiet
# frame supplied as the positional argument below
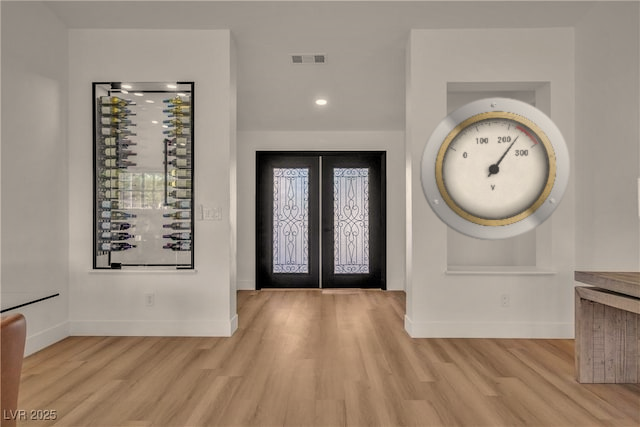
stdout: value=240 unit=V
